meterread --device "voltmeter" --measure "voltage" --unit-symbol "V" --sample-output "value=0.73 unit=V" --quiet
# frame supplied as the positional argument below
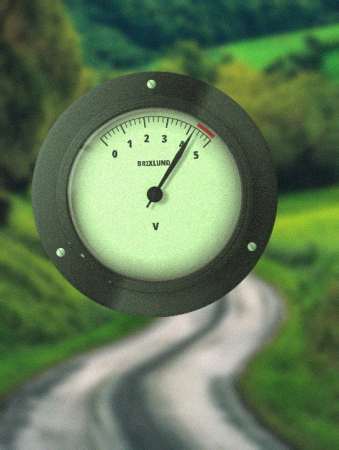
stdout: value=4.2 unit=V
